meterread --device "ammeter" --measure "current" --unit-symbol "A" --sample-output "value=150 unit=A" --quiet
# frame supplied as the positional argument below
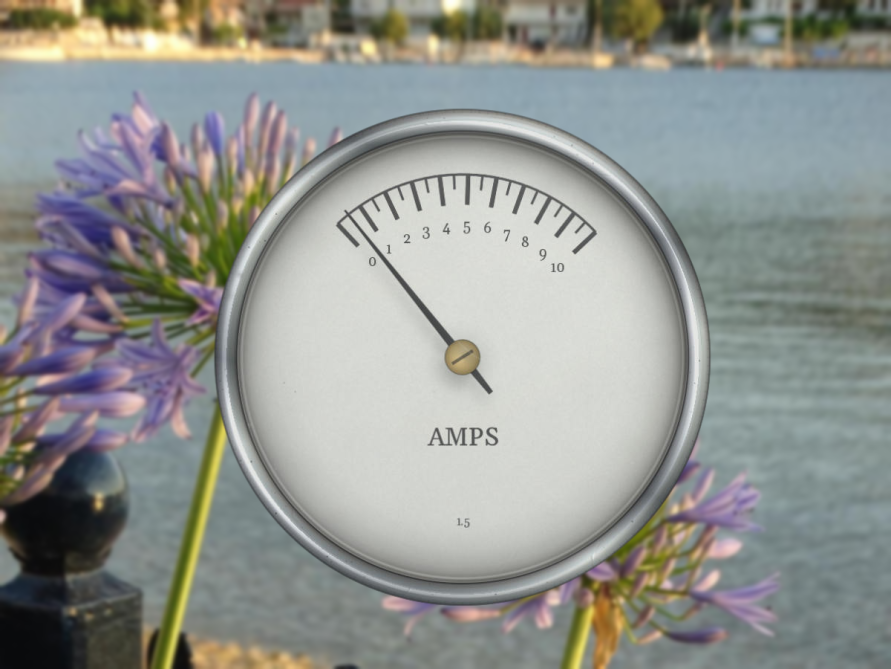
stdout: value=0.5 unit=A
